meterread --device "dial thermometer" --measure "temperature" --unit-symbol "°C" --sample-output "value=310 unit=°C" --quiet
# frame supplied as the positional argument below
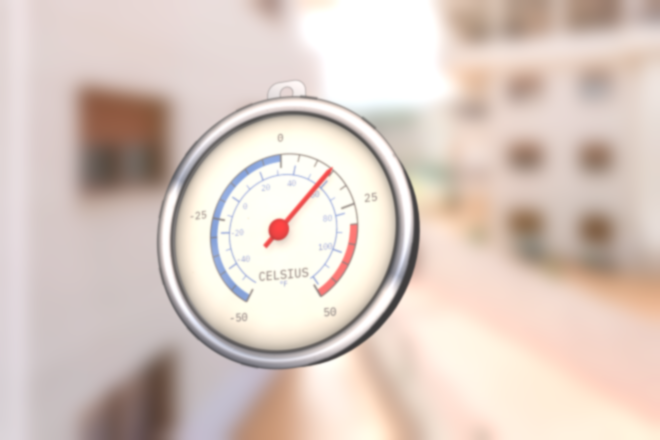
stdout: value=15 unit=°C
